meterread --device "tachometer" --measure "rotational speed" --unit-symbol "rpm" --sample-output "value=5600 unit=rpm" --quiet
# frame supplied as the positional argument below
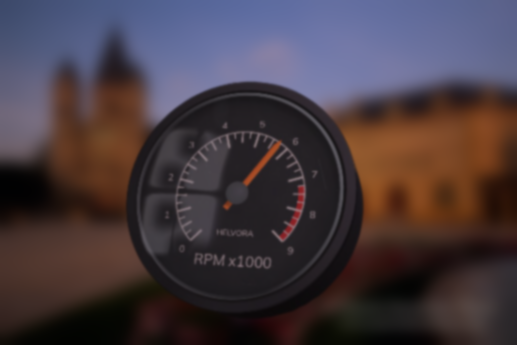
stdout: value=5750 unit=rpm
